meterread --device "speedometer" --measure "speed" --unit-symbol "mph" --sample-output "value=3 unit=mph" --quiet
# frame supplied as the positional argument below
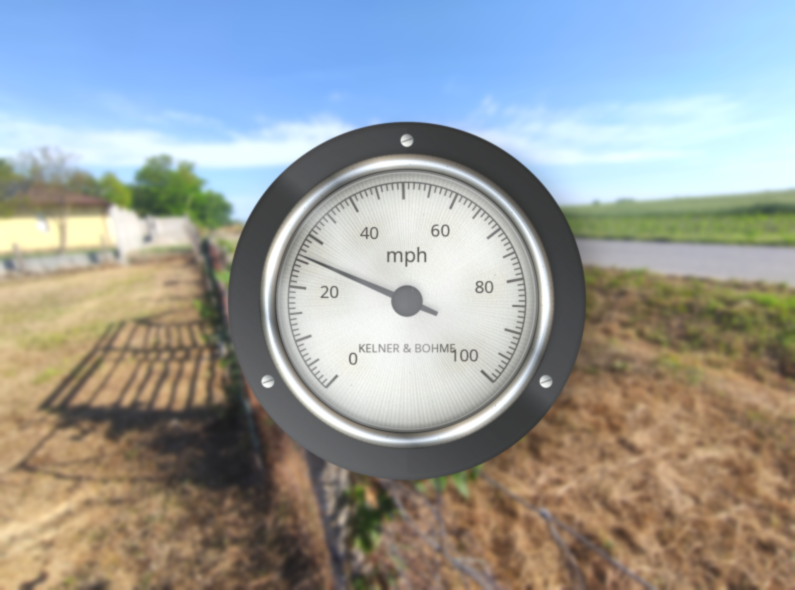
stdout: value=26 unit=mph
